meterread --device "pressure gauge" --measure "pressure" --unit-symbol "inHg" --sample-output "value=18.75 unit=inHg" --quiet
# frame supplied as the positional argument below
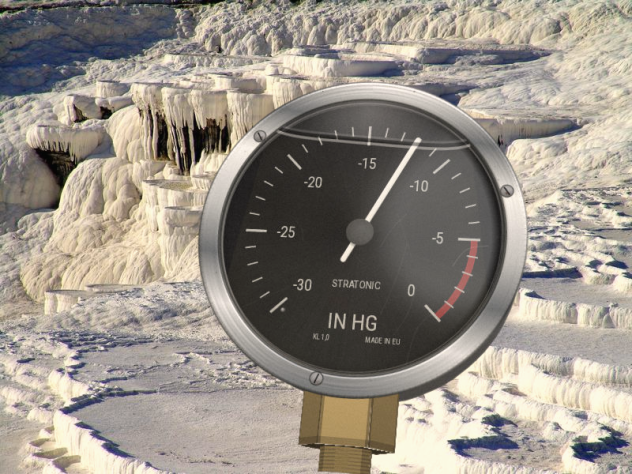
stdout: value=-12 unit=inHg
